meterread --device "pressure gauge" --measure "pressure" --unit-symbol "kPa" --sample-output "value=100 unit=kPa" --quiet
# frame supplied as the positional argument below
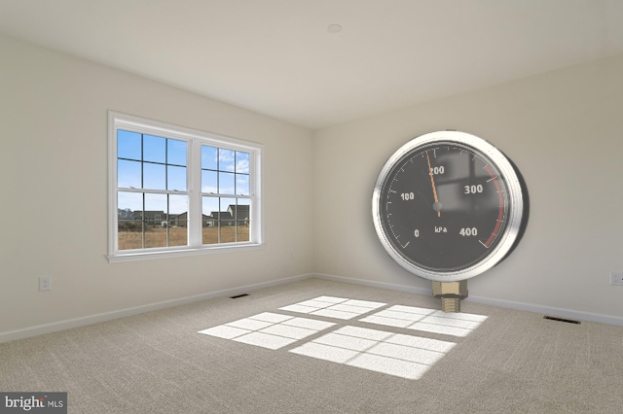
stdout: value=190 unit=kPa
